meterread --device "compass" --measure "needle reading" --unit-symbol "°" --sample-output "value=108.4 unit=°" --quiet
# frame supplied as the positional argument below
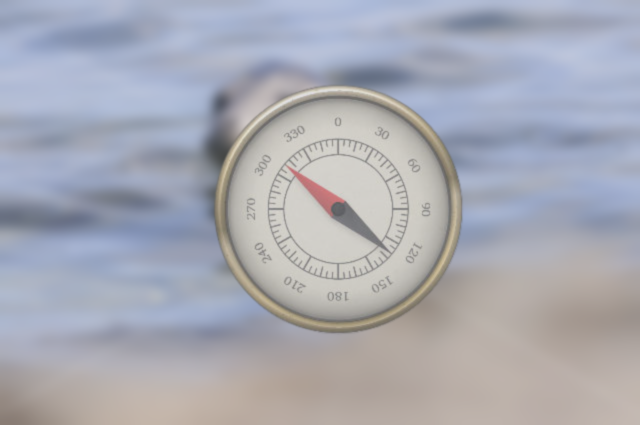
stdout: value=310 unit=°
